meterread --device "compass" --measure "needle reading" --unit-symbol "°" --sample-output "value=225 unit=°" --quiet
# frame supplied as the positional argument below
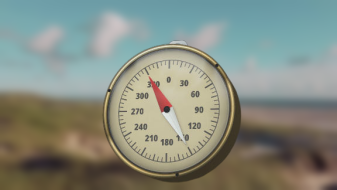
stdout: value=330 unit=°
